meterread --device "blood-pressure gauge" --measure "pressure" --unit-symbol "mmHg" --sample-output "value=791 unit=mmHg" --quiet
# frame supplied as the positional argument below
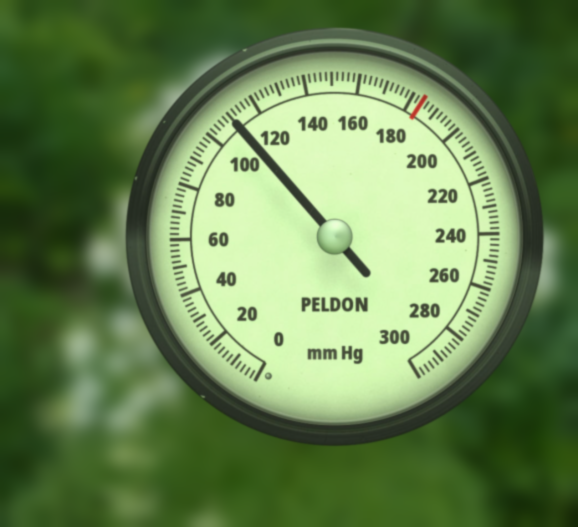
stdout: value=110 unit=mmHg
